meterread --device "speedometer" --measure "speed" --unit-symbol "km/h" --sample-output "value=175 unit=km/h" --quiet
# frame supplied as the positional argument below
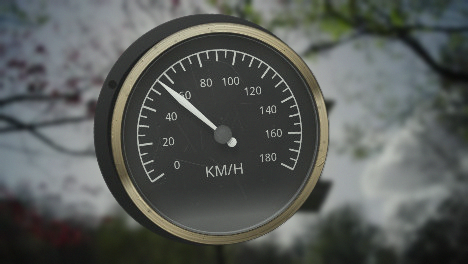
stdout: value=55 unit=km/h
